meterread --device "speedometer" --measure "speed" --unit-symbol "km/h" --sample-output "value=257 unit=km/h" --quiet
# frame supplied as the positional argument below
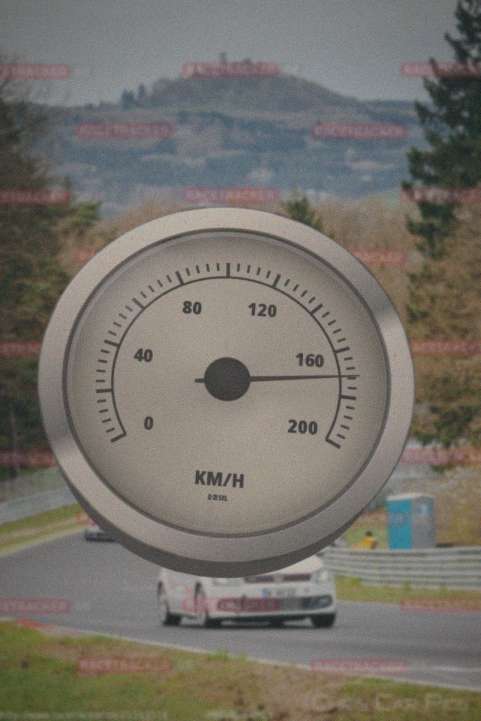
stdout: value=172 unit=km/h
